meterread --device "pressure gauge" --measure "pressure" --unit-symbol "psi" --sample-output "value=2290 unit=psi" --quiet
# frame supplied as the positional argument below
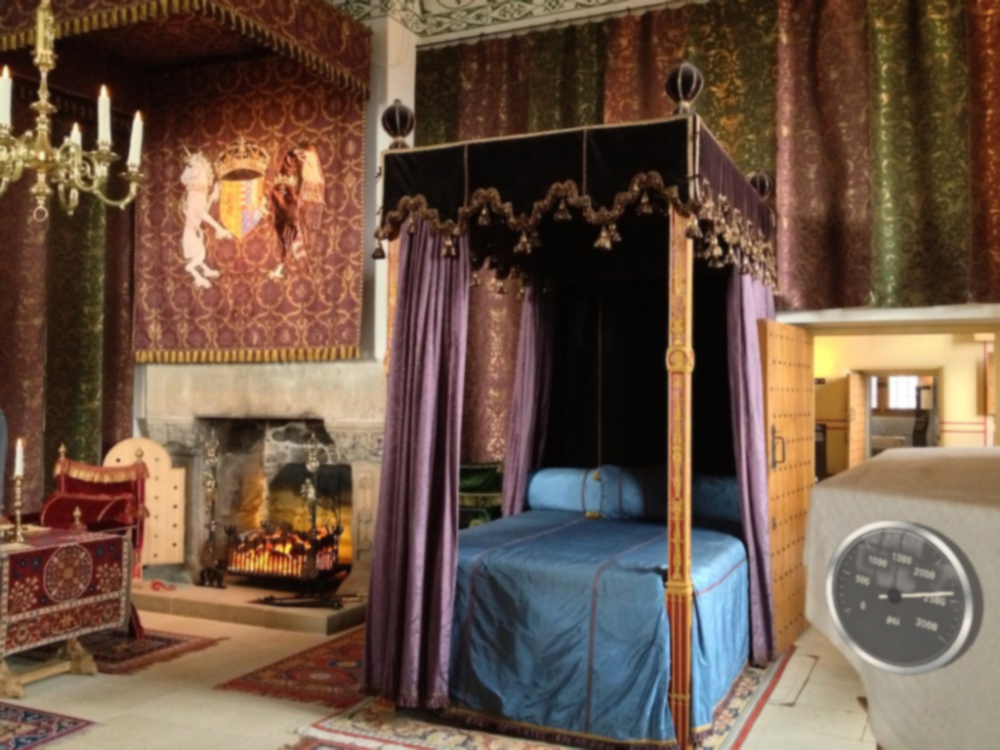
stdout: value=2400 unit=psi
